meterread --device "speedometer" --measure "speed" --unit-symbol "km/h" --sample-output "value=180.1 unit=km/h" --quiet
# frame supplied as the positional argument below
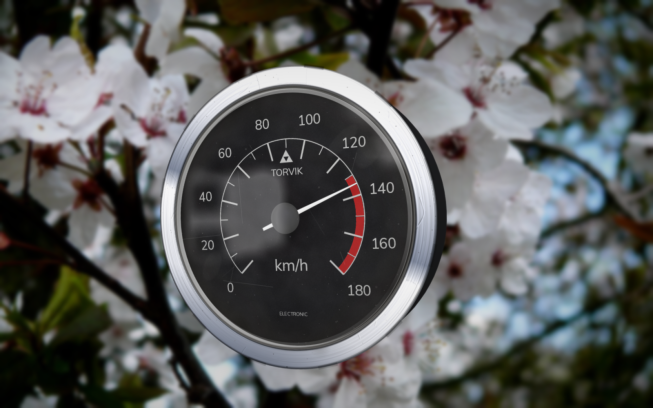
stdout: value=135 unit=km/h
